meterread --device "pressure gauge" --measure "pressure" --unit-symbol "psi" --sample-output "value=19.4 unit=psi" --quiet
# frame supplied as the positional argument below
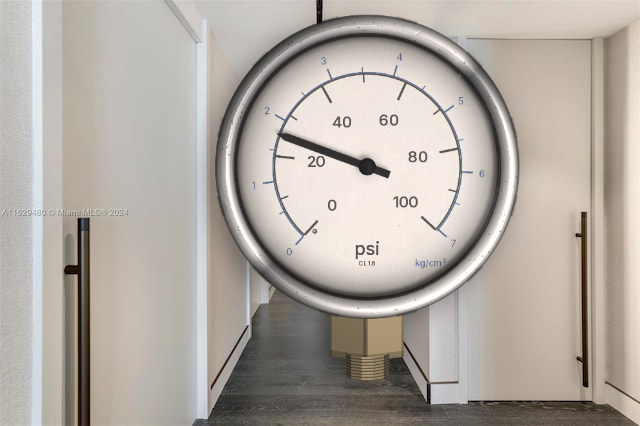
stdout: value=25 unit=psi
